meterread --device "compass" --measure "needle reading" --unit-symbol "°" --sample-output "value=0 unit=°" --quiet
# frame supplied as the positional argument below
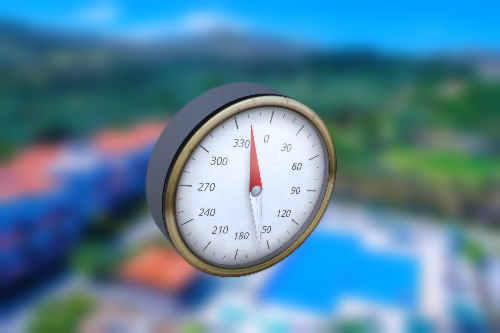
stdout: value=340 unit=°
